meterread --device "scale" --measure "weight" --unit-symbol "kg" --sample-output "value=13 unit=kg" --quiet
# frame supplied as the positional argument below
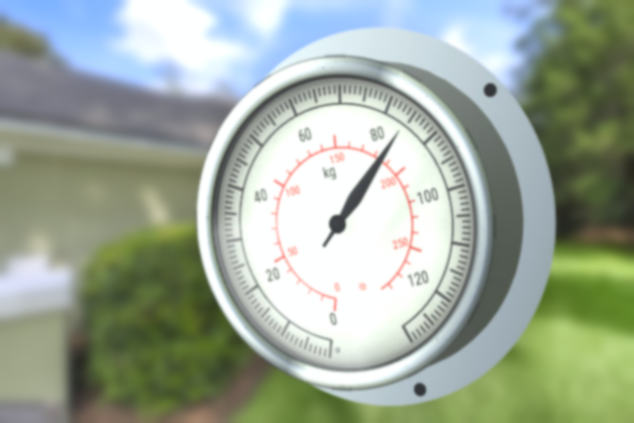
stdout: value=85 unit=kg
